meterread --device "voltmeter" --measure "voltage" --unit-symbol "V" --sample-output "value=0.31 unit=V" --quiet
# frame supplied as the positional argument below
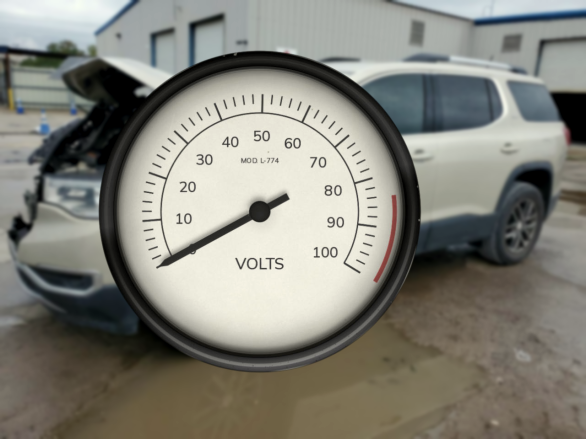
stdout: value=0 unit=V
